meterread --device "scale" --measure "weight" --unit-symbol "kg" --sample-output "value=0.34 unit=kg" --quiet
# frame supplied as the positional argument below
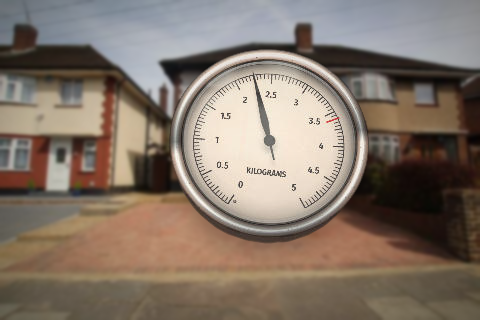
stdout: value=2.25 unit=kg
